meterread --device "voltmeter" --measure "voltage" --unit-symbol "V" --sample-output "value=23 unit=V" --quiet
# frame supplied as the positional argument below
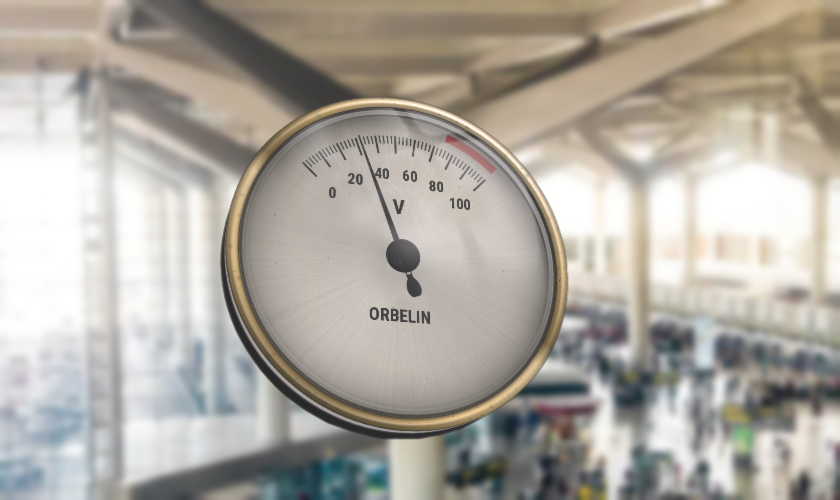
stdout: value=30 unit=V
